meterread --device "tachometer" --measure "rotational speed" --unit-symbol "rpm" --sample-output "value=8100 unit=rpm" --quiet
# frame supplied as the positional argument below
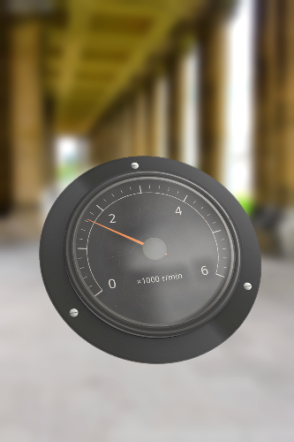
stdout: value=1600 unit=rpm
